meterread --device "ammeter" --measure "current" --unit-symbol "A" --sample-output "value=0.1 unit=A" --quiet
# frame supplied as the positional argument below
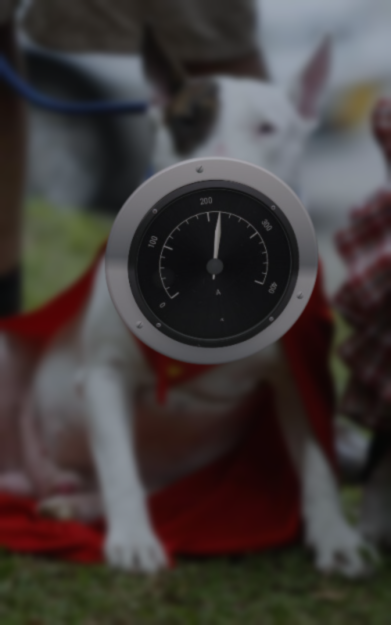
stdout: value=220 unit=A
